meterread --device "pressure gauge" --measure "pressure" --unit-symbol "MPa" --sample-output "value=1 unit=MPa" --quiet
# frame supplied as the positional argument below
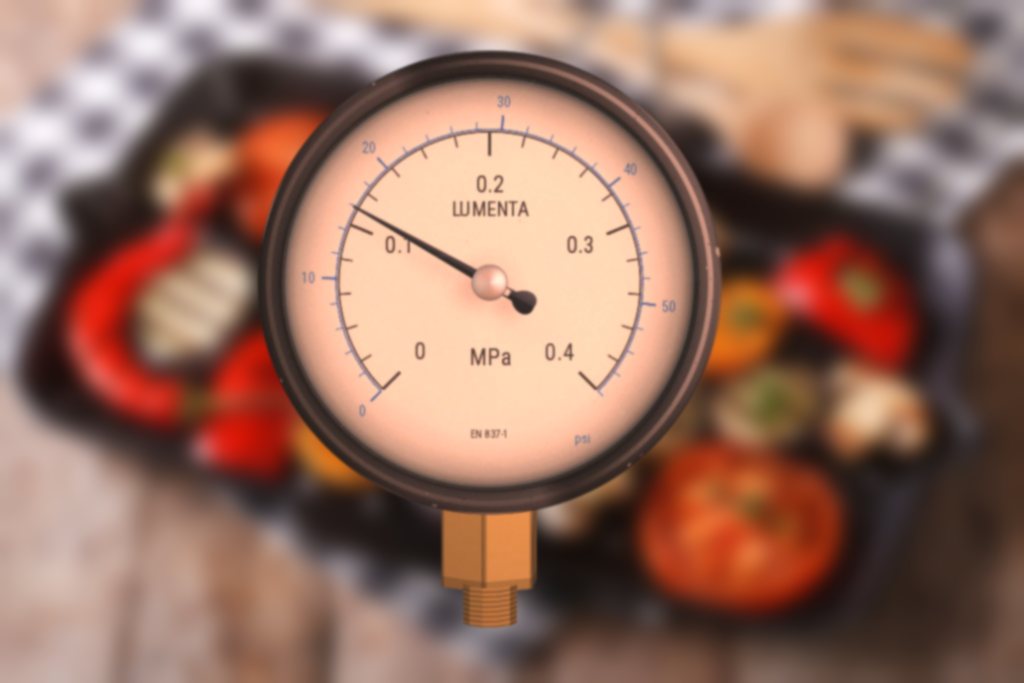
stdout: value=0.11 unit=MPa
